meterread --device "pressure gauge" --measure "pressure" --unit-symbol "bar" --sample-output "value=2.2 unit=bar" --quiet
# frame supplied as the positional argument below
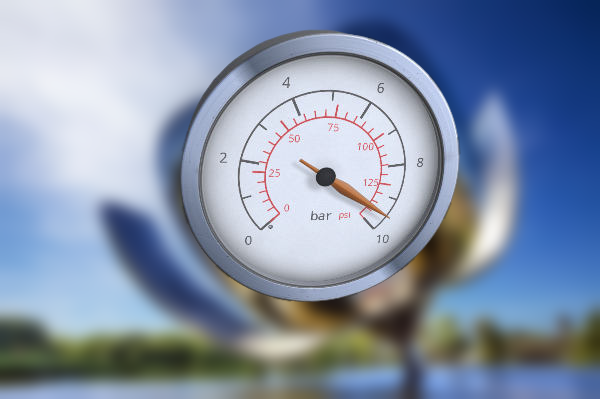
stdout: value=9.5 unit=bar
